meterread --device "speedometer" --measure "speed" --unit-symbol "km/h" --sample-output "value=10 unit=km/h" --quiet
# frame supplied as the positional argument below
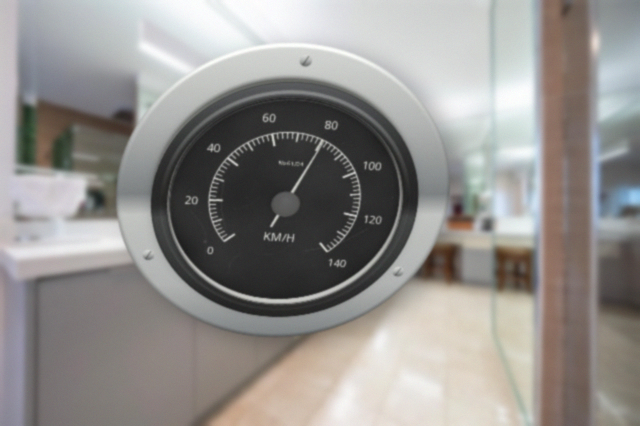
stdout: value=80 unit=km/h
